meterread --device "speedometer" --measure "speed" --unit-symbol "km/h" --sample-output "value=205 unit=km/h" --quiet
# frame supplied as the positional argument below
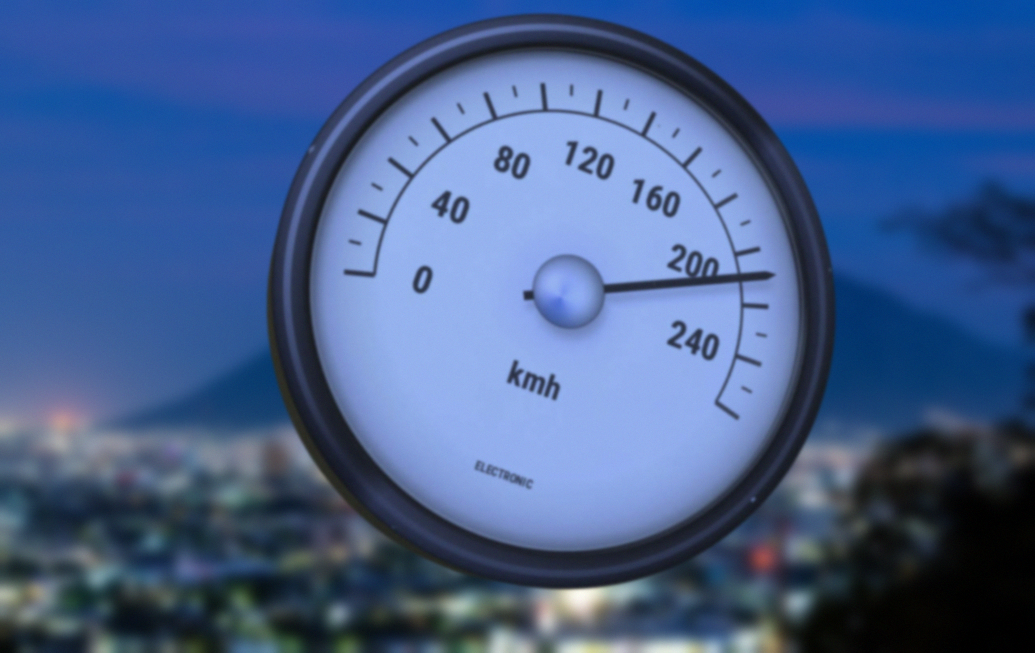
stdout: value=210 unit=km/h
